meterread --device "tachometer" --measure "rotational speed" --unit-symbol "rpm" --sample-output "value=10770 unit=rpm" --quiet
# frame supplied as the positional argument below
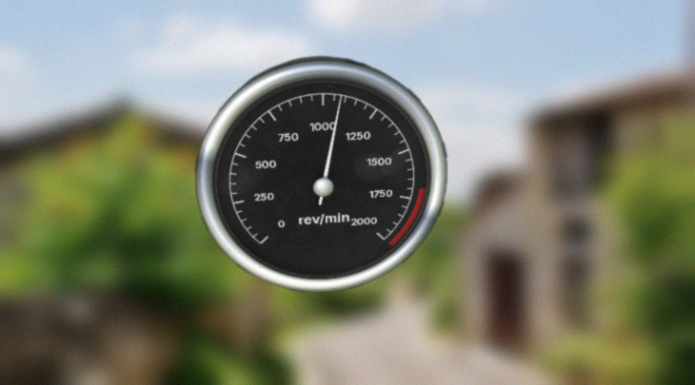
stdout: value=1075 unit=rpm
